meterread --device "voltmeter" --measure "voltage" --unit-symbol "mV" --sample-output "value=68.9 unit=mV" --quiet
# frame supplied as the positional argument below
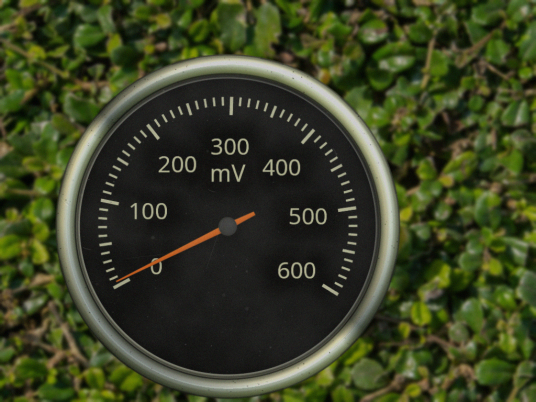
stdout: value=5 unit=mV
